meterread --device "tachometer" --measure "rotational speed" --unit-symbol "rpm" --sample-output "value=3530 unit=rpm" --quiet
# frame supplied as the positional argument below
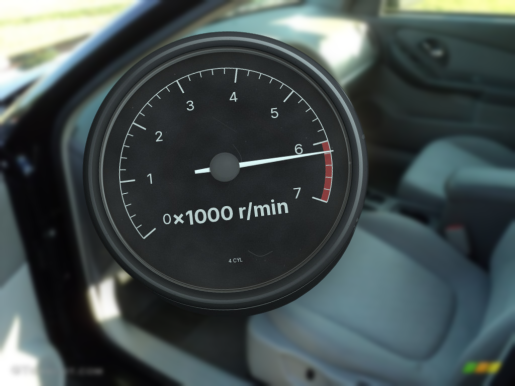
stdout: value=6200 unit=rpm
